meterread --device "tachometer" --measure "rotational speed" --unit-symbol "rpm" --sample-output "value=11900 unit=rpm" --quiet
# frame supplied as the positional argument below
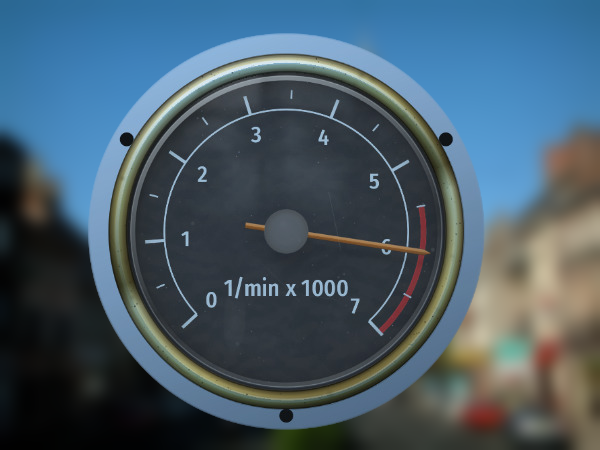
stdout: value=6000 unit=rpm
